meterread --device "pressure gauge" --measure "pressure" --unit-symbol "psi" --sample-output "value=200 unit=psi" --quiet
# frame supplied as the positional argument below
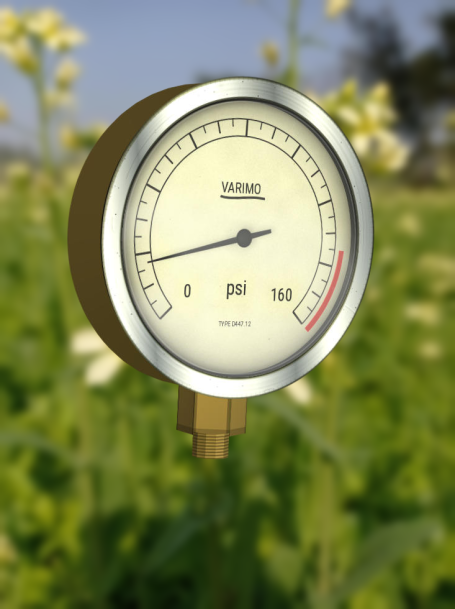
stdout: value=17.5 unit=psi
